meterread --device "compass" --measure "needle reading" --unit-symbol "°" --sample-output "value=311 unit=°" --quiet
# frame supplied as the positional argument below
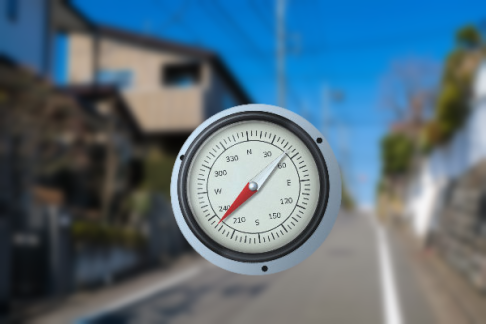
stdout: value=230 unit=°
